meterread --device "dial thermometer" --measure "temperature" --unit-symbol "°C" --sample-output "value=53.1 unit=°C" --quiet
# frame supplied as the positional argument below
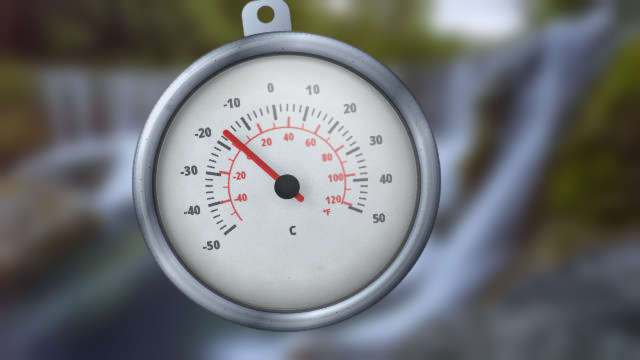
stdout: value=-16 unit=°C
